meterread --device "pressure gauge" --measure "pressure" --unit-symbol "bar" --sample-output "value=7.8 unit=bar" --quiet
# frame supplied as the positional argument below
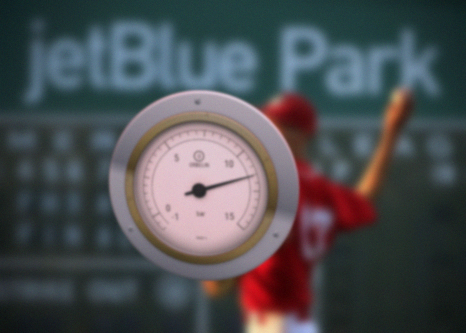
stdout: value=11.5 unit=bar
